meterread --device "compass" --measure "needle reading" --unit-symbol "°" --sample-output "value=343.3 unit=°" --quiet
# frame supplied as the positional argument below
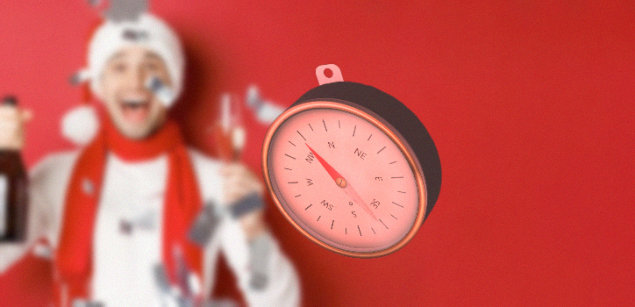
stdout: value=330 unit=°
